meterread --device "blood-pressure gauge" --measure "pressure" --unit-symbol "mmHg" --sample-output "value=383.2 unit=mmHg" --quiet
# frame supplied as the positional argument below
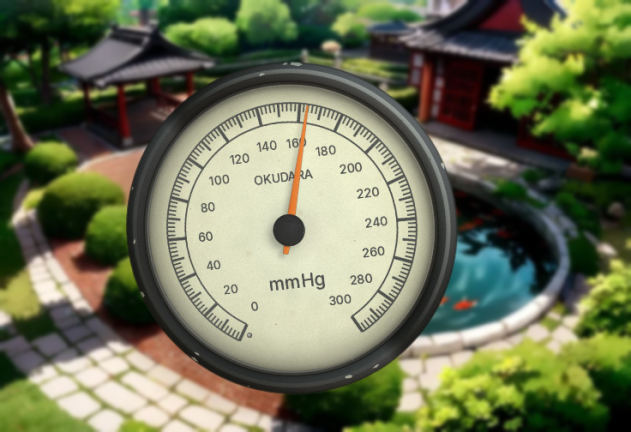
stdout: value=164 unit=mmHg
